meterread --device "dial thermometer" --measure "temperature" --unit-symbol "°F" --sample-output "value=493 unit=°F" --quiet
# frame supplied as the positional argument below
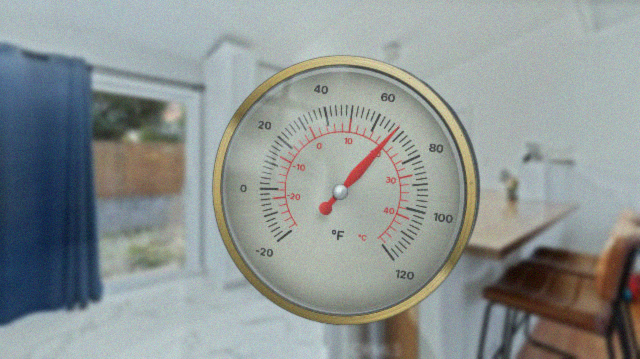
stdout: value=68 unit=°F
